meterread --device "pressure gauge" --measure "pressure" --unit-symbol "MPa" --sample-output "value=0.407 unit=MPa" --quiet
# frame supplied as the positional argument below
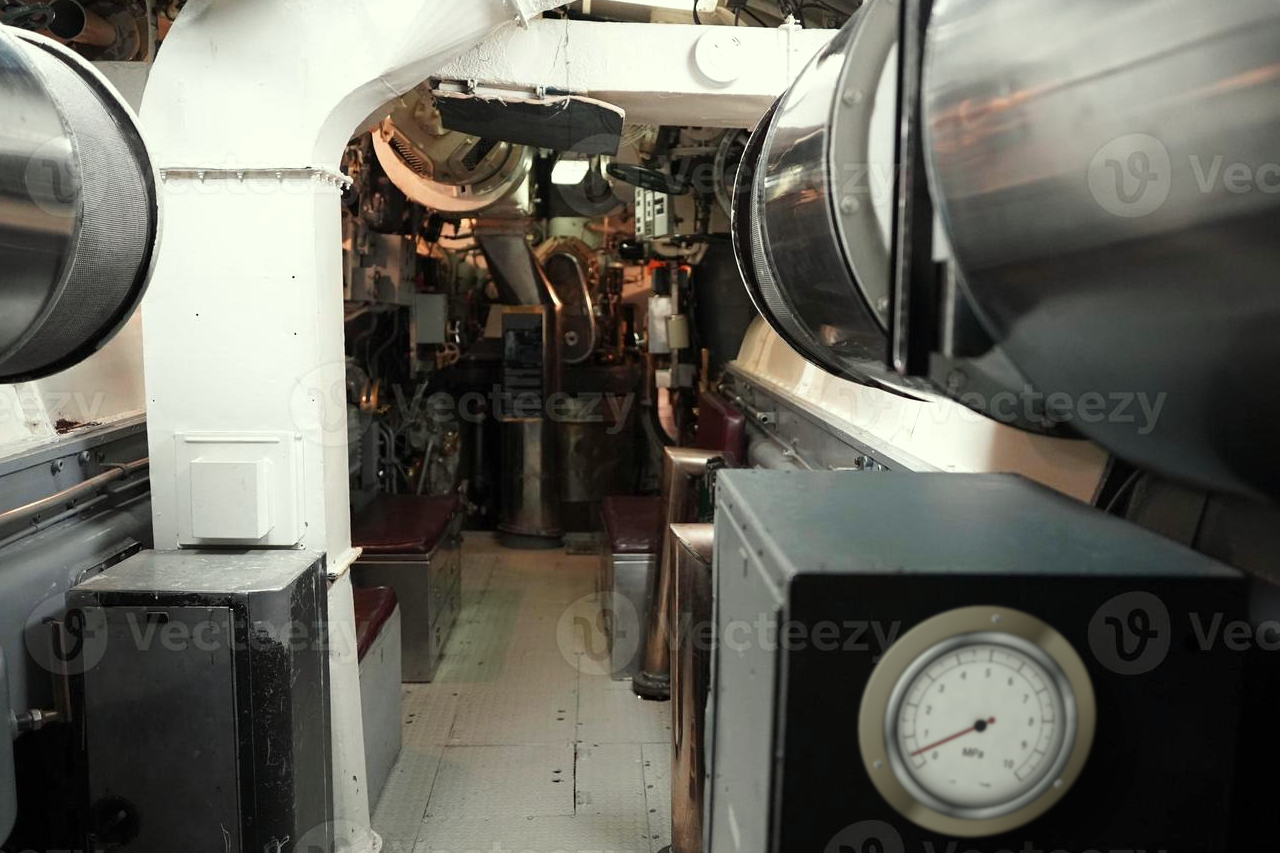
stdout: value=0.5 unit=MPa
